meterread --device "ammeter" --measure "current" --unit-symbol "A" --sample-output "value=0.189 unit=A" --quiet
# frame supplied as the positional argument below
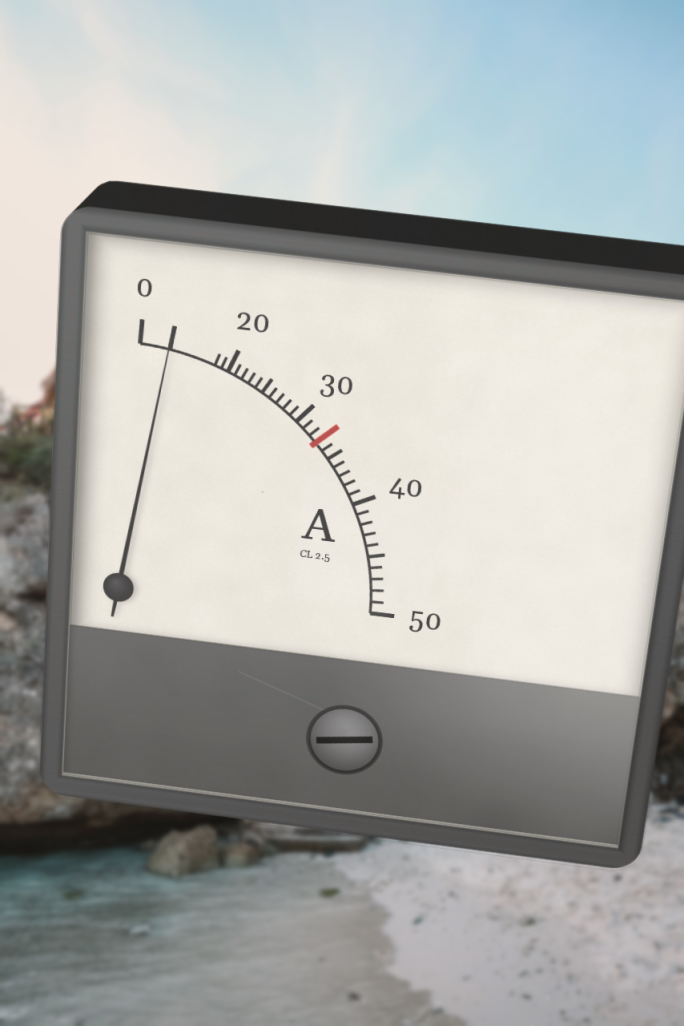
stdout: value=10 unit=A
